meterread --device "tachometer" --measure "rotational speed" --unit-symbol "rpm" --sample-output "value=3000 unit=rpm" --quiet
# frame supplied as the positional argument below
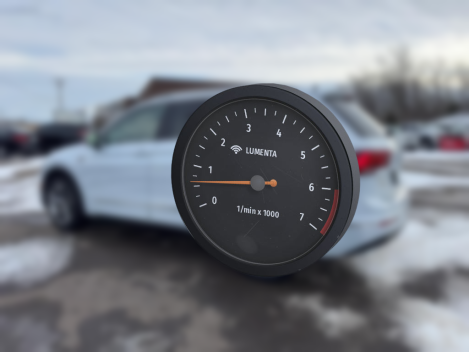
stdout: value=625 unit=rpm
